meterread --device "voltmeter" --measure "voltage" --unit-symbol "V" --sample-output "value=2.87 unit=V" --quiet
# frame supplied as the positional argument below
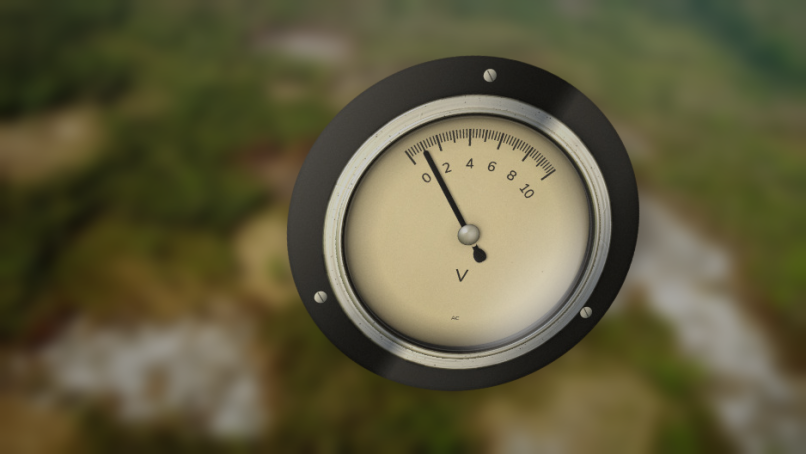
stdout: value=1 unit=V
